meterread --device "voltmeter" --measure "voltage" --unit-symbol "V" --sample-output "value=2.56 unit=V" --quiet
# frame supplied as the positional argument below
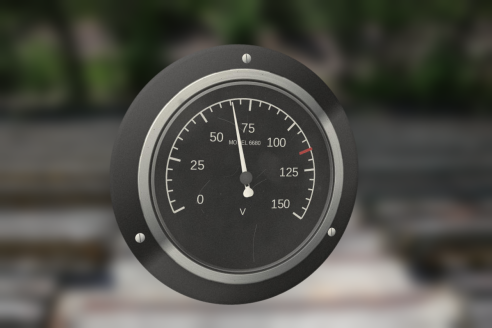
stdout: value=65 unit=V
